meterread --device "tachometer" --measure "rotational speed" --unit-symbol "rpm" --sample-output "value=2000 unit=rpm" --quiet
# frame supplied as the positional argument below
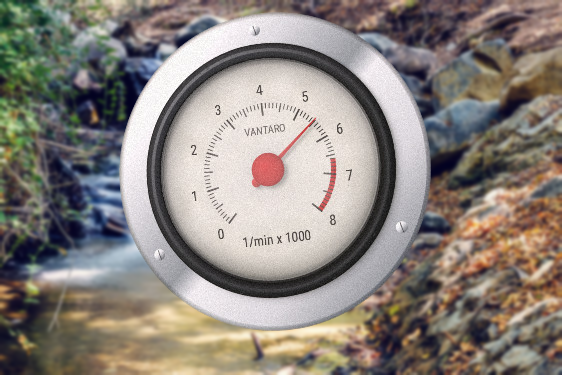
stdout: value=5500 unit=rpm
